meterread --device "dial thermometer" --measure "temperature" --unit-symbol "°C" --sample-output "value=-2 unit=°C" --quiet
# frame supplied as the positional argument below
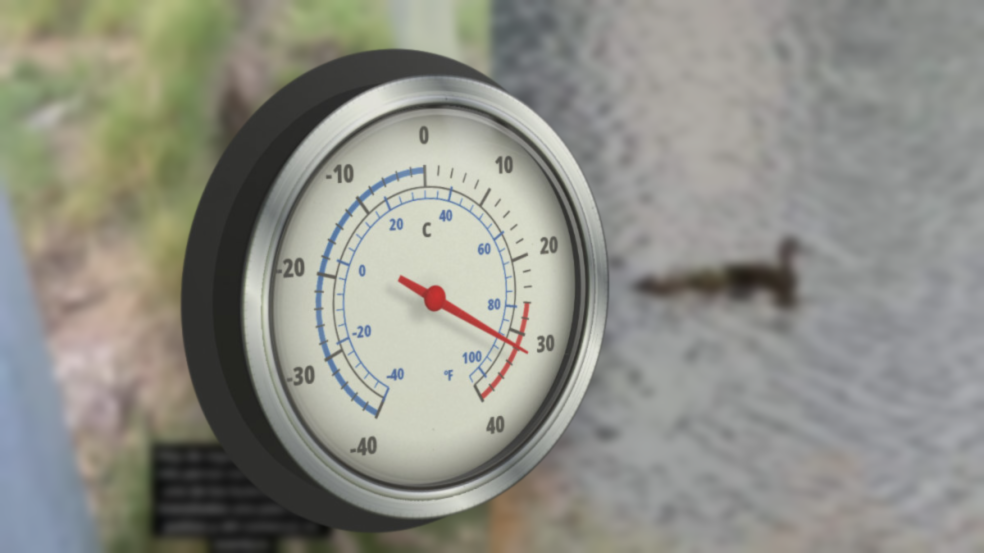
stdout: value=32 unit=°C
